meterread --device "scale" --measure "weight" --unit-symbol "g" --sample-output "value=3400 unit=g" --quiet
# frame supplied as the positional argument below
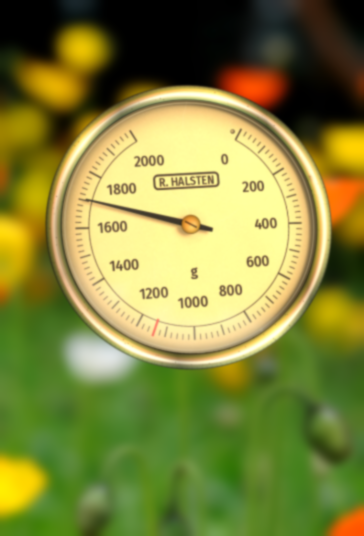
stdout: value=1700 unit=g
